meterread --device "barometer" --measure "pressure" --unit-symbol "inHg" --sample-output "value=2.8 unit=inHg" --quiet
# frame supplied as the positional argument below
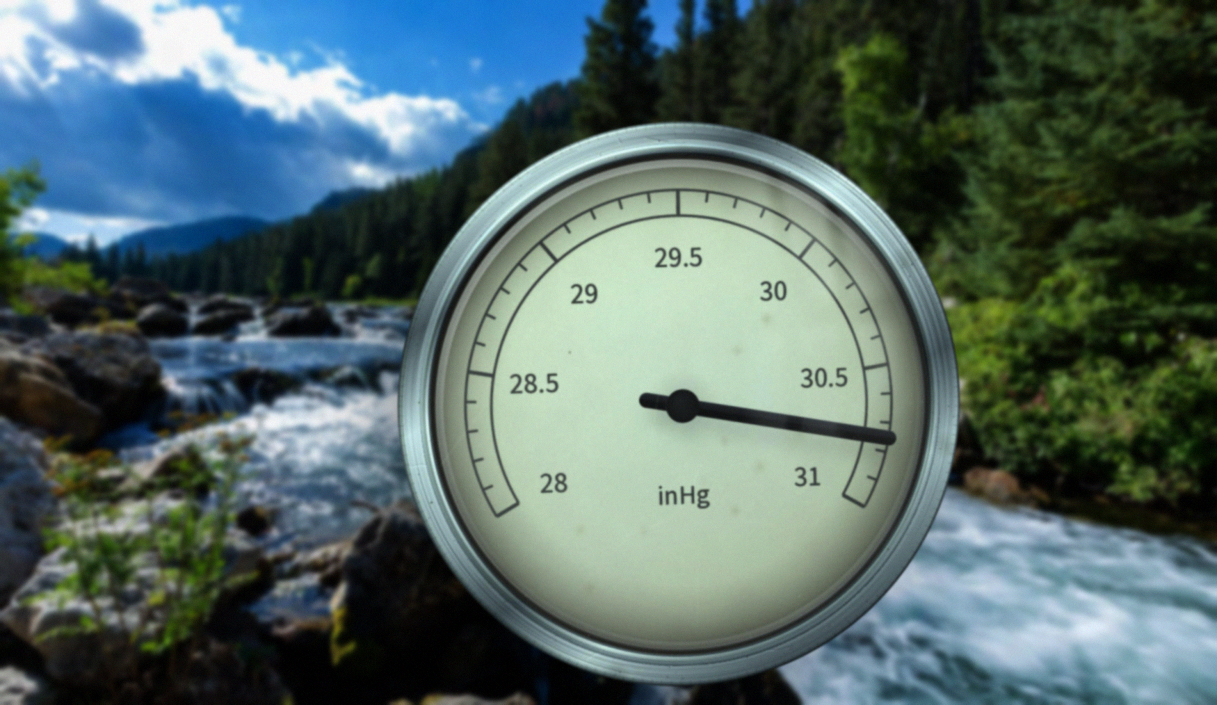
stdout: value=30.75 unit=inHg
